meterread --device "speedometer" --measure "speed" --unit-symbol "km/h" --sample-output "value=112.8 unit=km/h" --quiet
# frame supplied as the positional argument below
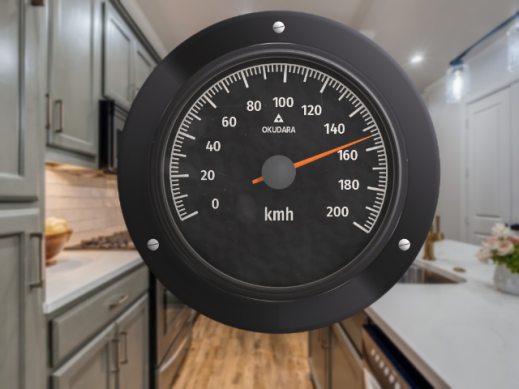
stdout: value=154 unit=km/h
